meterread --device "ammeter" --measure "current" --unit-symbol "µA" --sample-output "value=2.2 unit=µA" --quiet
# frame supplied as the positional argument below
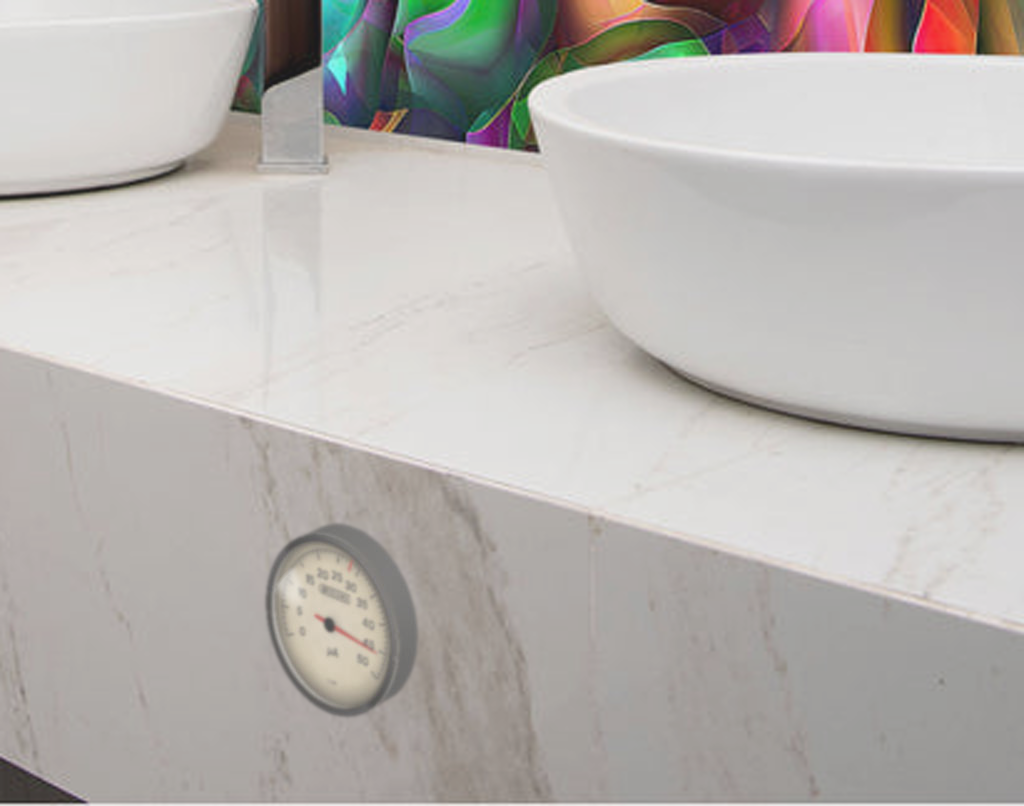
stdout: value=45 unit=µA
